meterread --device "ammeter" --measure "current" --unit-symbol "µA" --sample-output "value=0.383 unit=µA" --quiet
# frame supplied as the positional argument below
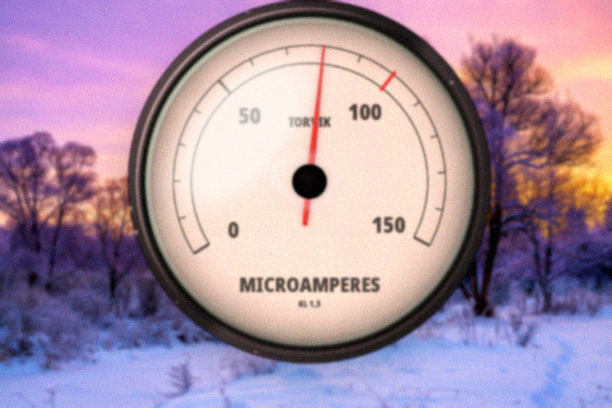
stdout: value=80 unit=µA
